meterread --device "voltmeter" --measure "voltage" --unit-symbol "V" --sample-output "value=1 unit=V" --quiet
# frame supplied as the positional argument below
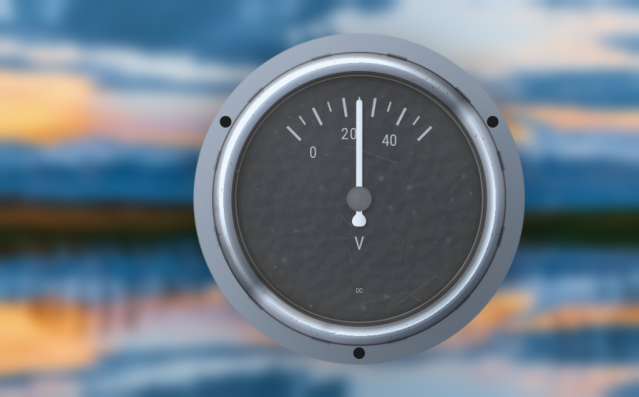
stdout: value=25 unit=V
